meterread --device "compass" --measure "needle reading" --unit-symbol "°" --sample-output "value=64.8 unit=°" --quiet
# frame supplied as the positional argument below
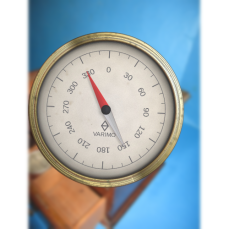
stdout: value=330 unit=°
